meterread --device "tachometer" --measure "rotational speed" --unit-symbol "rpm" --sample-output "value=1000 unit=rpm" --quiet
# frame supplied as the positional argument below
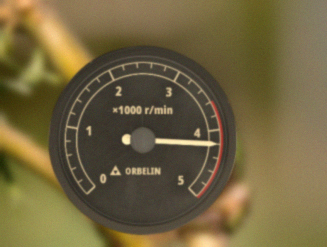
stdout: value=4200 unit=rpm
